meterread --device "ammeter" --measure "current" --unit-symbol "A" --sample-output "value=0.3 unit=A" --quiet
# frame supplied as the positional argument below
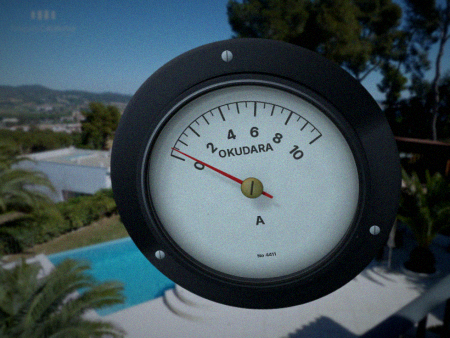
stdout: value=0.5 unit=A
